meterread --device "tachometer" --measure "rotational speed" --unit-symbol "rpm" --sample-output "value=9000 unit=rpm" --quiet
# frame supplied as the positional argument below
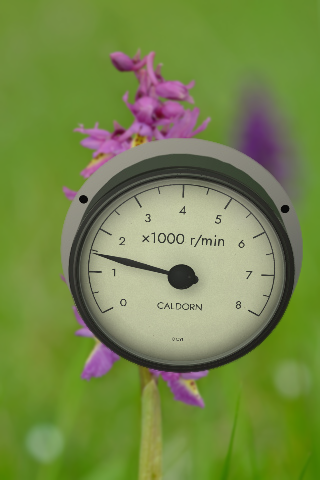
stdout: value=1500 unit=rpm
